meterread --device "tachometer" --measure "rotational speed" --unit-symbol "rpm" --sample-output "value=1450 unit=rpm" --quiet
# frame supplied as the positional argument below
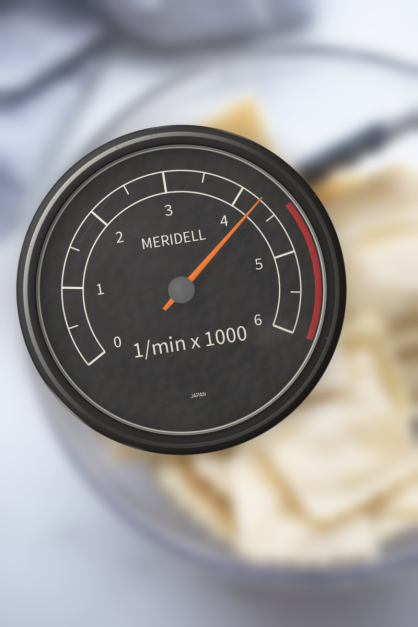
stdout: value=4250 unit=rpm
